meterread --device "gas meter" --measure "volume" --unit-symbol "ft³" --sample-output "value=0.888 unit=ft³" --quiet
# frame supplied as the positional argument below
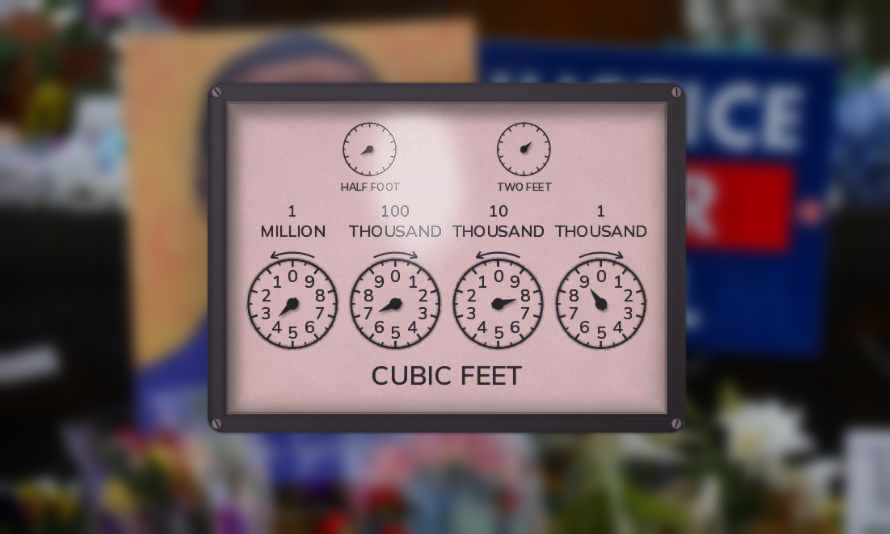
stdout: value=367900 unit=ft³
